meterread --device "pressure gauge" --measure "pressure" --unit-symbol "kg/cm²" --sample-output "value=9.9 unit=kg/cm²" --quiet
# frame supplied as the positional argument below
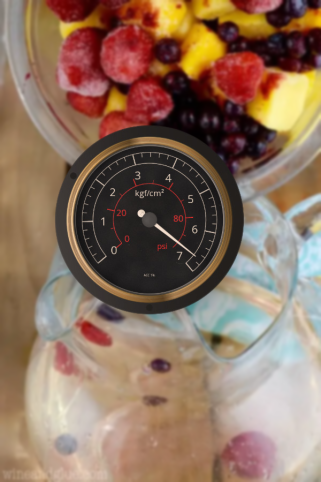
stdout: value=6.7 unit=kg/cm²
